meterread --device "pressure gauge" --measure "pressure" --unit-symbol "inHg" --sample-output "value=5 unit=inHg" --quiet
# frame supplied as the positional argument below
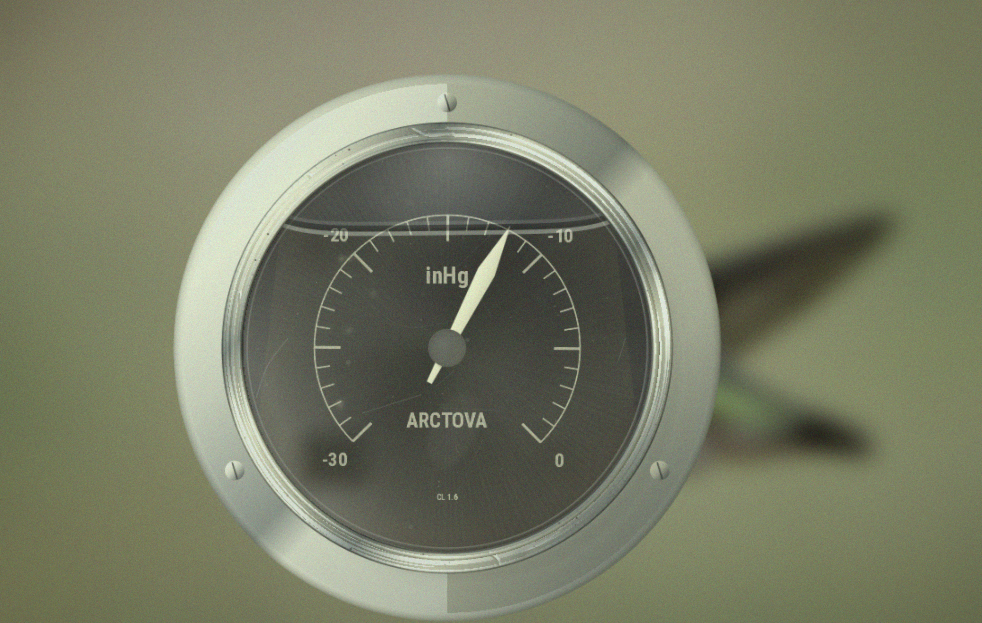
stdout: value=-12 unit=inHg
